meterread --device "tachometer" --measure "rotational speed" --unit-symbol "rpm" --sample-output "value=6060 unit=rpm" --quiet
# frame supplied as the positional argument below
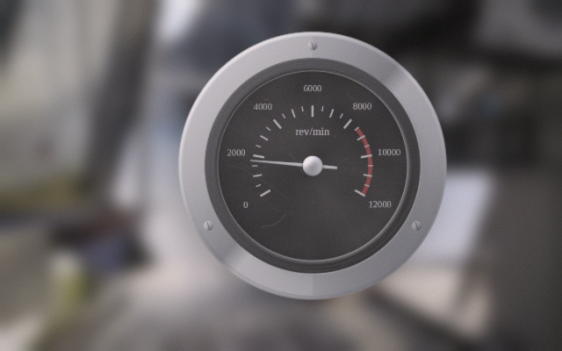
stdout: value=1750 unit=rpm
